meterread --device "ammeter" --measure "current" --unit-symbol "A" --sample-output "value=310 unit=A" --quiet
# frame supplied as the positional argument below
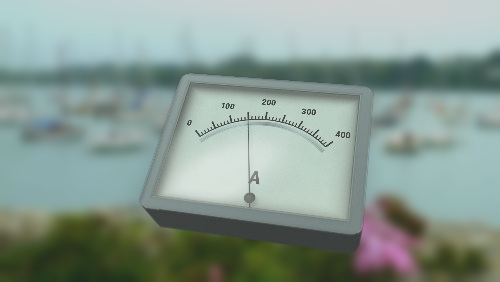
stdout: value=150 unit=A
